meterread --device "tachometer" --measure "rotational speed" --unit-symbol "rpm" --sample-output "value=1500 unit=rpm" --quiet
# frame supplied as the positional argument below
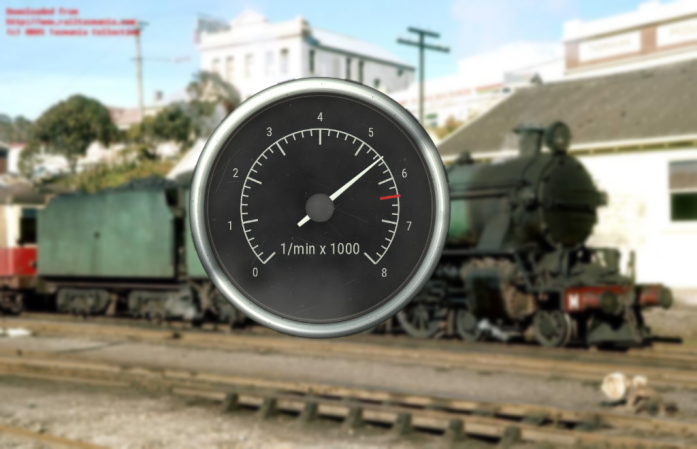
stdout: value=5500 unit=rpm
